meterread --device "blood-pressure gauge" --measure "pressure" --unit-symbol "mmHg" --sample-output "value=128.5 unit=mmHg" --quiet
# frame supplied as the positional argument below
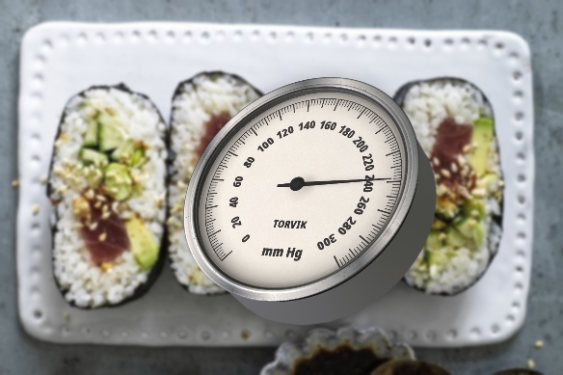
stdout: value=240 unit=mmHg
